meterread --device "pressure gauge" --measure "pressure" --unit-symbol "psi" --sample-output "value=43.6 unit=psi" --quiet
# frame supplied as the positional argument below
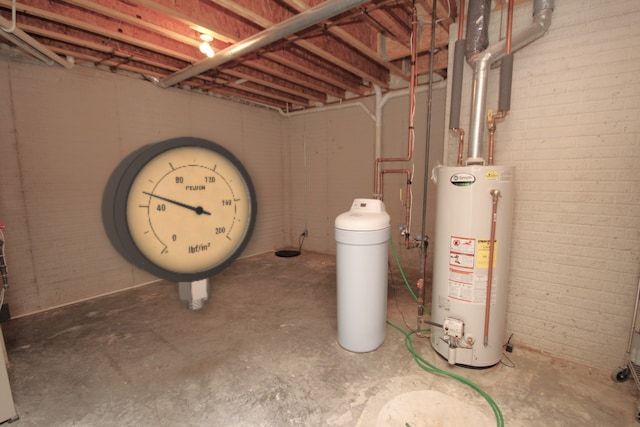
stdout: value=50 unit=psi
